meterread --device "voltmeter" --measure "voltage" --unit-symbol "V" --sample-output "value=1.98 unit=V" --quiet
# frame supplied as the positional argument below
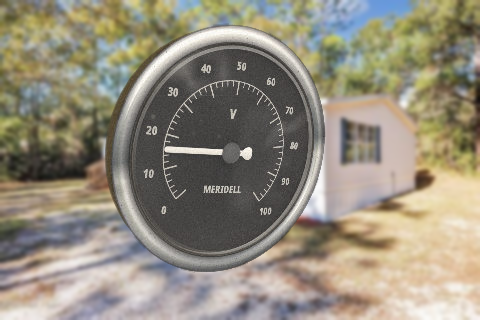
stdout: value=16 unit=V
